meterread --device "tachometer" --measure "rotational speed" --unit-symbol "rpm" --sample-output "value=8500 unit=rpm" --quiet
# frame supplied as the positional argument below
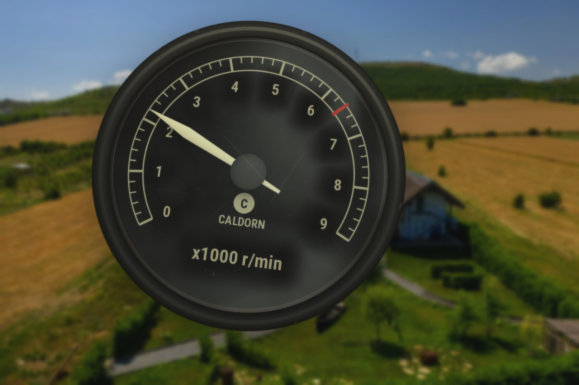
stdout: value=2200 unit=rpm
